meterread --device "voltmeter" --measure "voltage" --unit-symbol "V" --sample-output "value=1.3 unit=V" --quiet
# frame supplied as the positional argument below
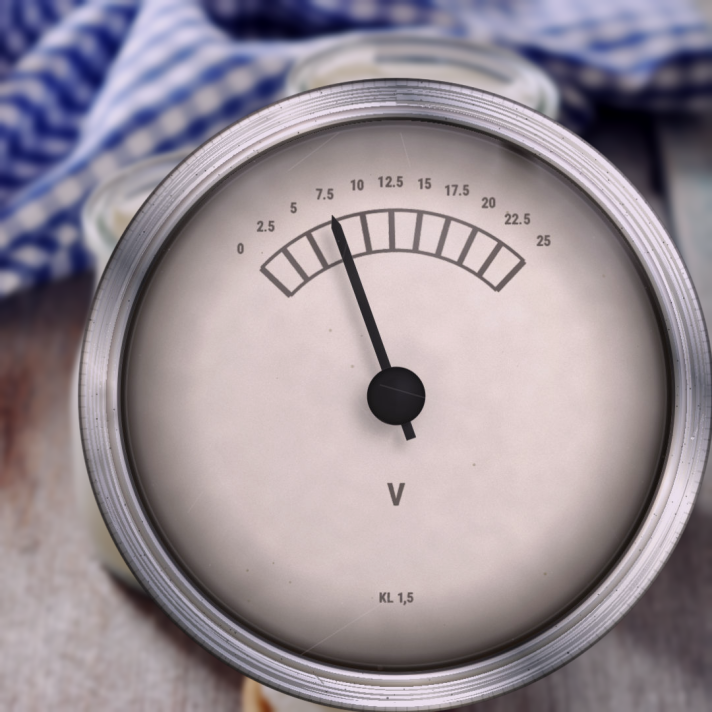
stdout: value=7.5 unit=V
